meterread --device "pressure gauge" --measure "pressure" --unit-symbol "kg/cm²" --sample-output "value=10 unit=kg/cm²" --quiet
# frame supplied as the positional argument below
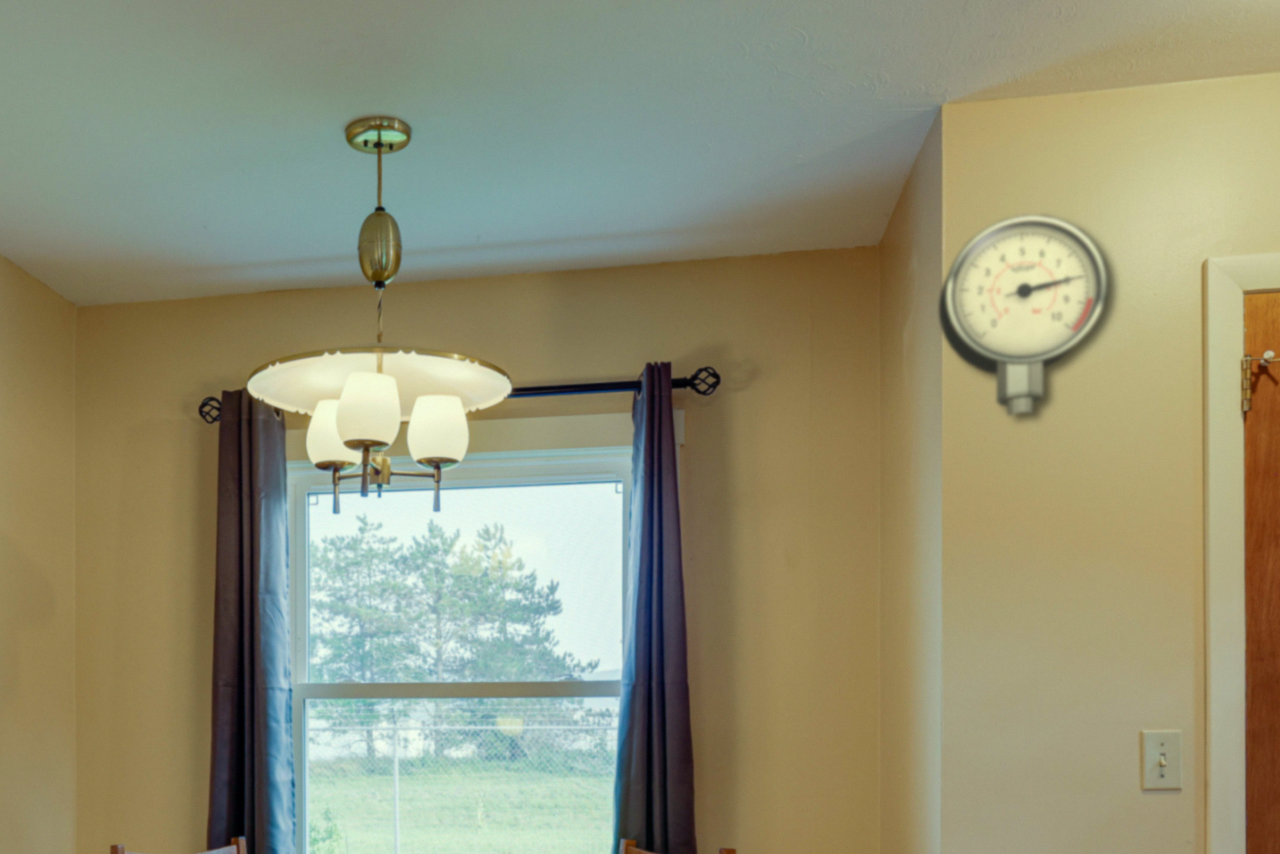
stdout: value=8 unit=kg/cm²
